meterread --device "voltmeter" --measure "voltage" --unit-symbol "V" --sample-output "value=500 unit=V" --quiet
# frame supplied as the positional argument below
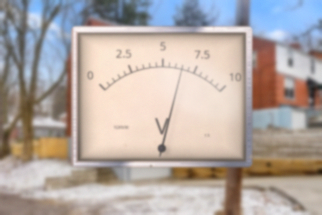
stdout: value=6.5 unit=V
